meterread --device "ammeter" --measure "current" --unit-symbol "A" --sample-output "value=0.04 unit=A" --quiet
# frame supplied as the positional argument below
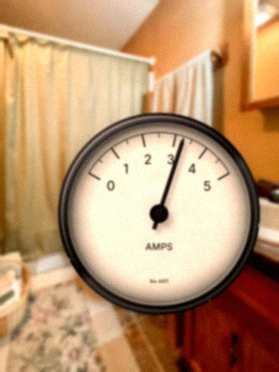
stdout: value=3.25 unit=A
